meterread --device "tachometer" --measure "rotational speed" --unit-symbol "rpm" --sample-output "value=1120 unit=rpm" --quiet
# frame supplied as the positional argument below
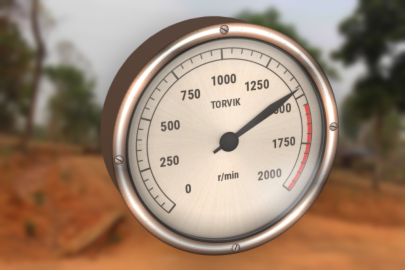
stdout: value=1450 unit=rpm
